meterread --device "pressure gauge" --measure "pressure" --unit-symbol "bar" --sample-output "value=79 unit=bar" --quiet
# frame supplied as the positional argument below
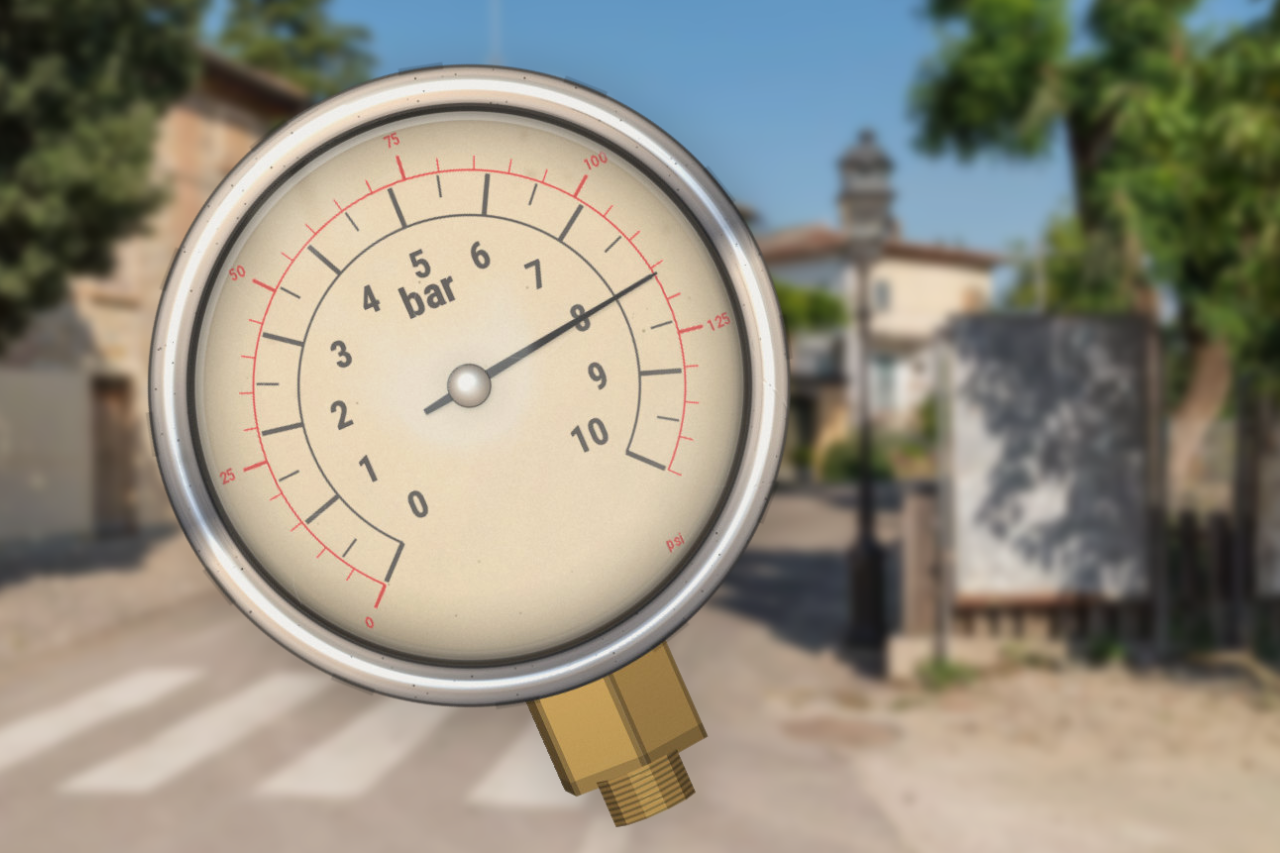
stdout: value=8 unit=bar
